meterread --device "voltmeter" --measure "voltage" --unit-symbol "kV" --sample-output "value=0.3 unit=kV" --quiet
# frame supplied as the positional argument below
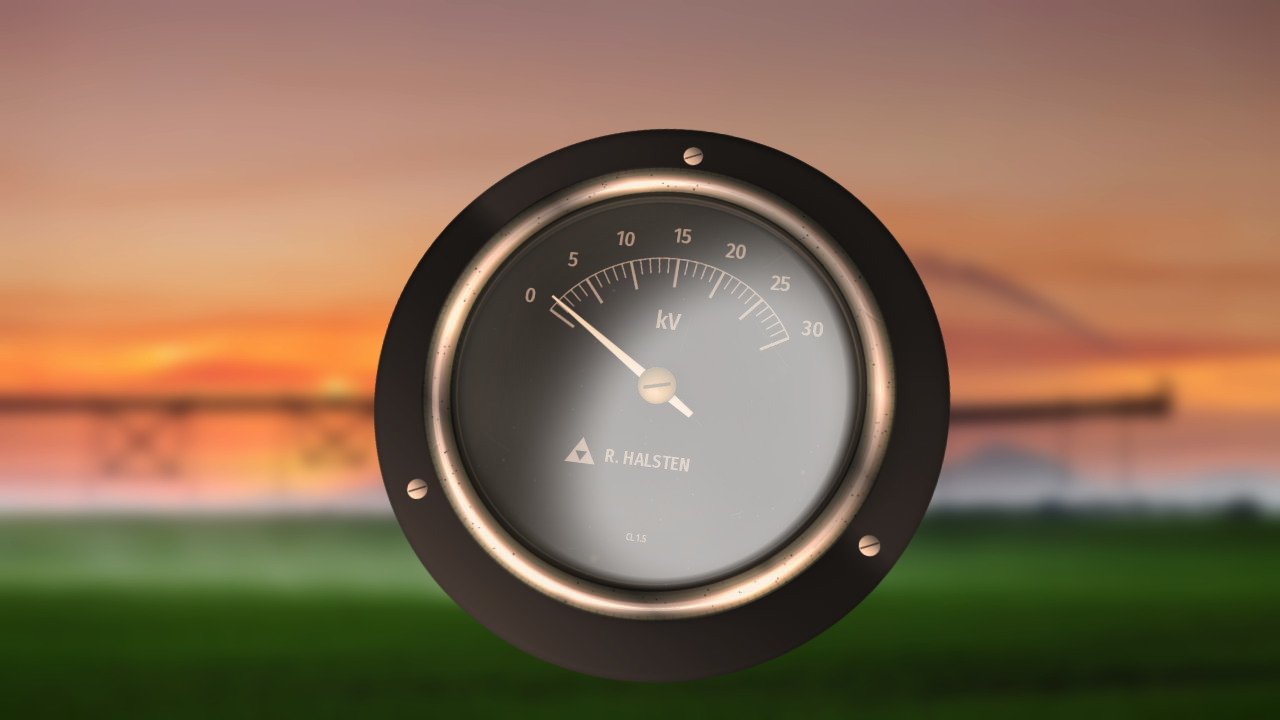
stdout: value=1 unit=kV
